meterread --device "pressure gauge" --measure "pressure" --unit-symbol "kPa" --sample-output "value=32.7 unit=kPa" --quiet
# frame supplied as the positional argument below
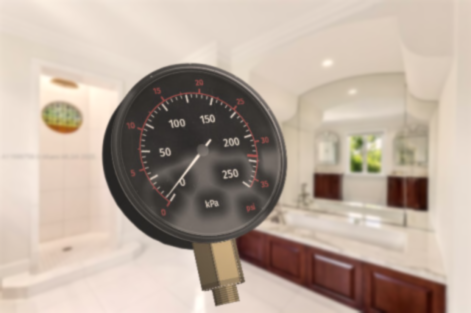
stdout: value=5 unit=kPa
